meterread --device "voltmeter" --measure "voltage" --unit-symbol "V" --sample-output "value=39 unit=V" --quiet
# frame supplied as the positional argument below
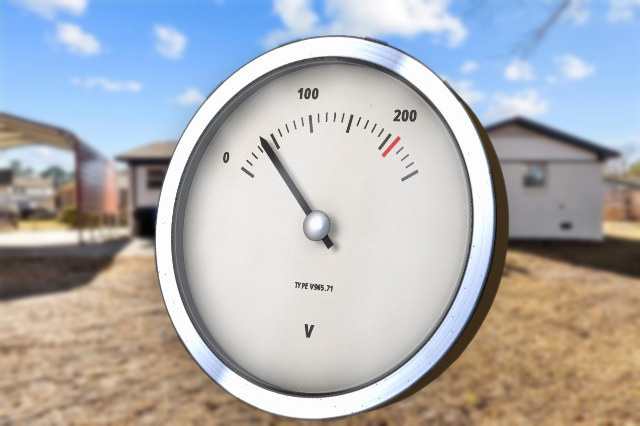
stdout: value=40 unit=V
